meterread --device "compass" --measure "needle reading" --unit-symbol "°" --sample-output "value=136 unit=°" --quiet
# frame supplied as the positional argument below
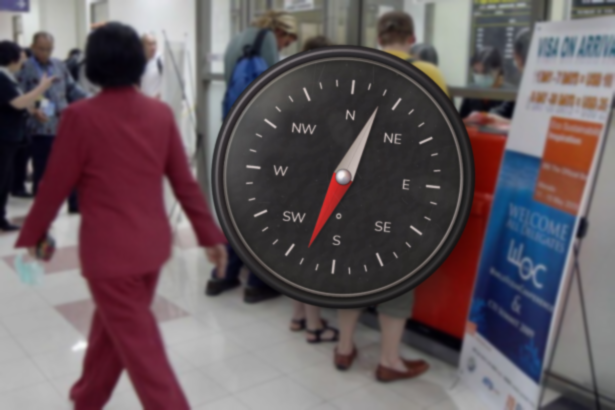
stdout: value=200 unit=°
